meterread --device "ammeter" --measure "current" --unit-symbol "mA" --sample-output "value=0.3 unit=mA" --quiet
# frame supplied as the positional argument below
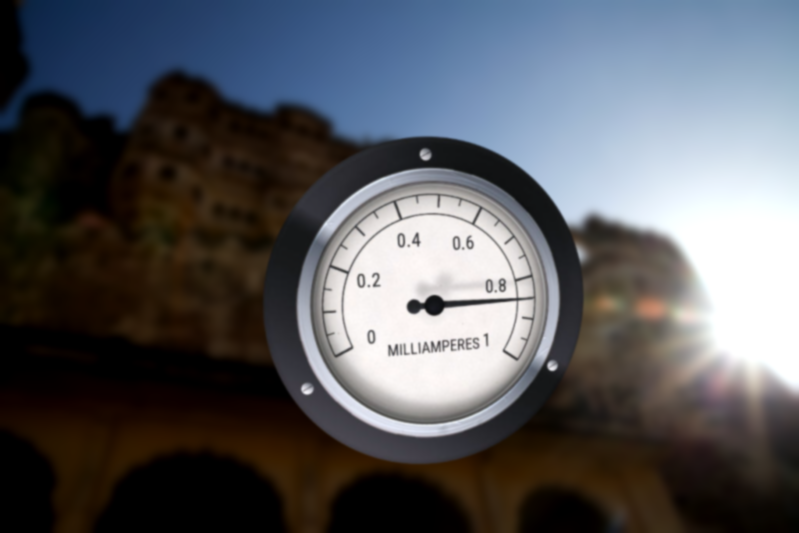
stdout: value=0.85 unit=mA
